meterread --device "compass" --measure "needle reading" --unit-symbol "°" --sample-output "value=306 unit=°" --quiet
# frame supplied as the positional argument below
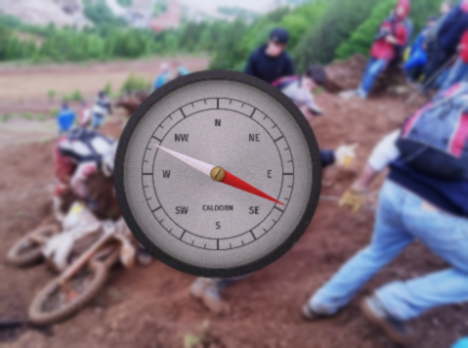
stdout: value=115 unit=°
